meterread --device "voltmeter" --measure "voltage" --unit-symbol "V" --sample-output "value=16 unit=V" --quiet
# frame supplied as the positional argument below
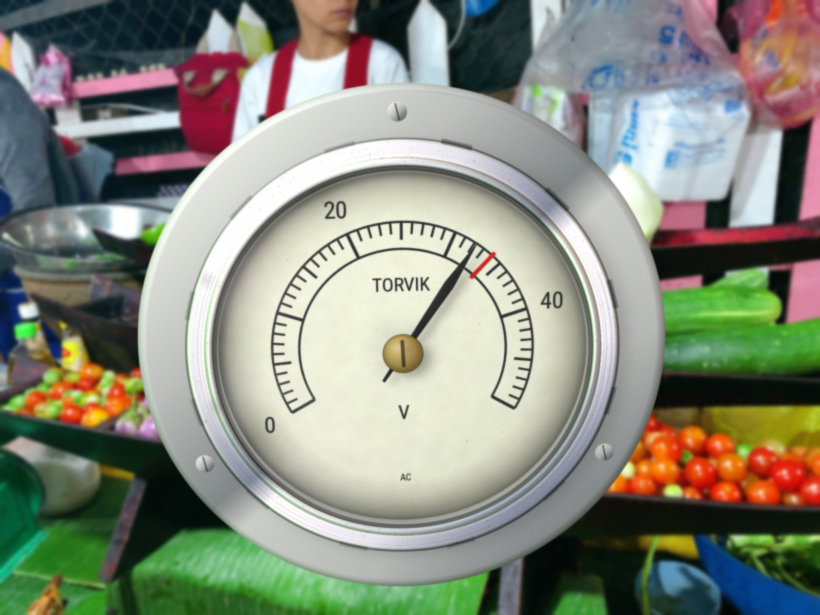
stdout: value=32 unit=V
